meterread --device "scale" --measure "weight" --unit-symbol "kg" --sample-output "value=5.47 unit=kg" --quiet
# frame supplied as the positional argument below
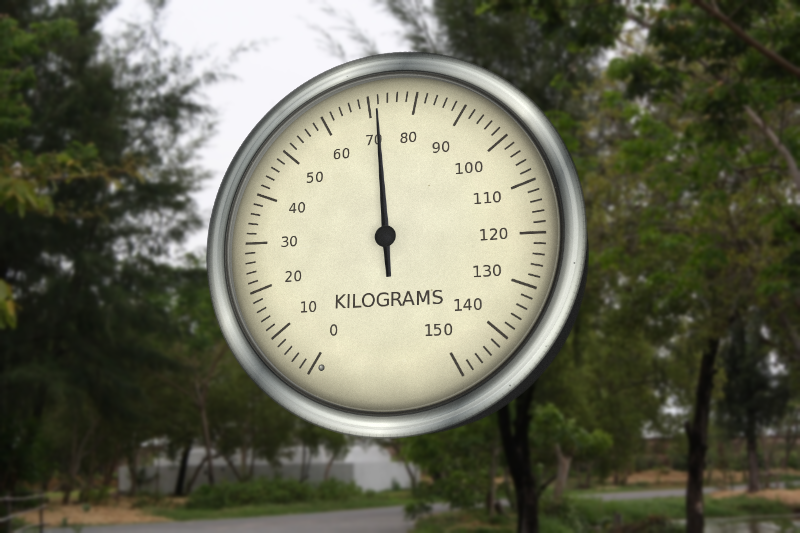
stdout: value=72 unit=kg
